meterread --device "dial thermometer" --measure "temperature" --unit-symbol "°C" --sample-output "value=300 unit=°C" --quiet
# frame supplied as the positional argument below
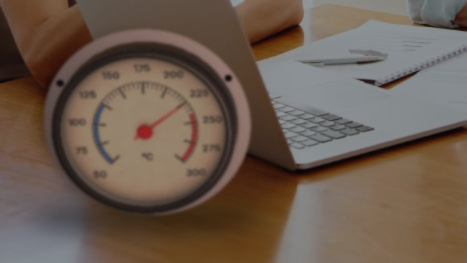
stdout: value=225 unit=°C
